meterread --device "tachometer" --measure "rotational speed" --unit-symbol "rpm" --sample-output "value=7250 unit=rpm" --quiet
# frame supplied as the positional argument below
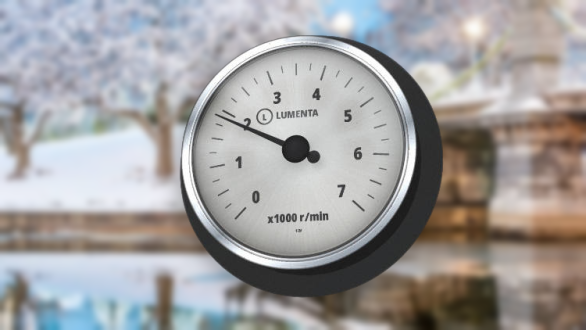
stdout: value=1875 unit=rpm
